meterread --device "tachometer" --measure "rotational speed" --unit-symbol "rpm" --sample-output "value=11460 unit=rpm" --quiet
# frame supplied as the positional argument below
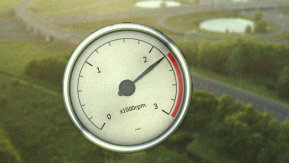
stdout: value=2200 unit=rpm
